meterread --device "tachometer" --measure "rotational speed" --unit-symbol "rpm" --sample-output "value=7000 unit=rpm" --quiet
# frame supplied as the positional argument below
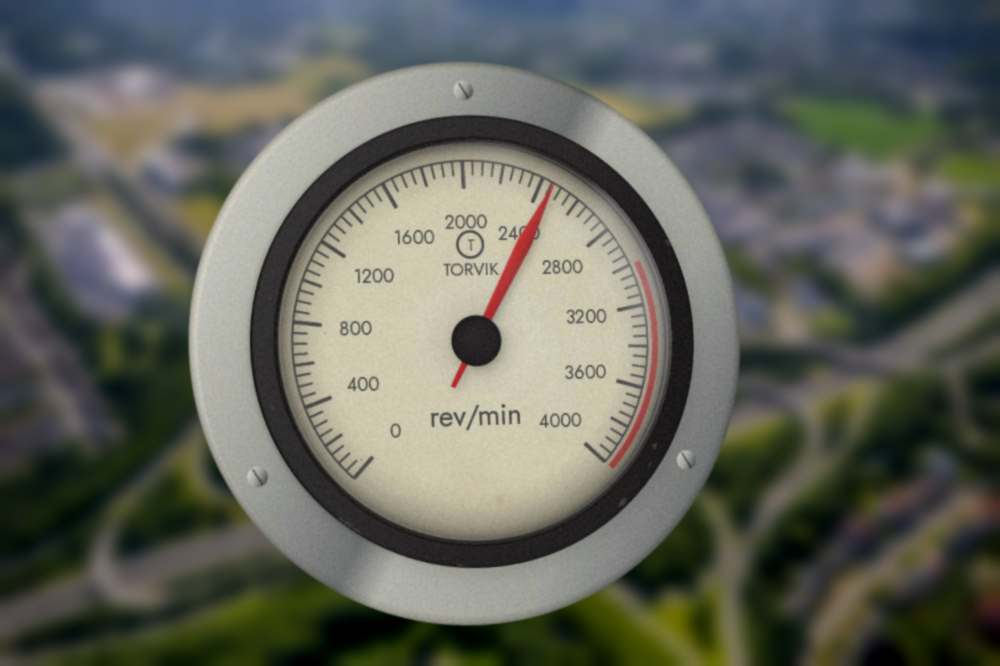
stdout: value=2450 unit=rpm
